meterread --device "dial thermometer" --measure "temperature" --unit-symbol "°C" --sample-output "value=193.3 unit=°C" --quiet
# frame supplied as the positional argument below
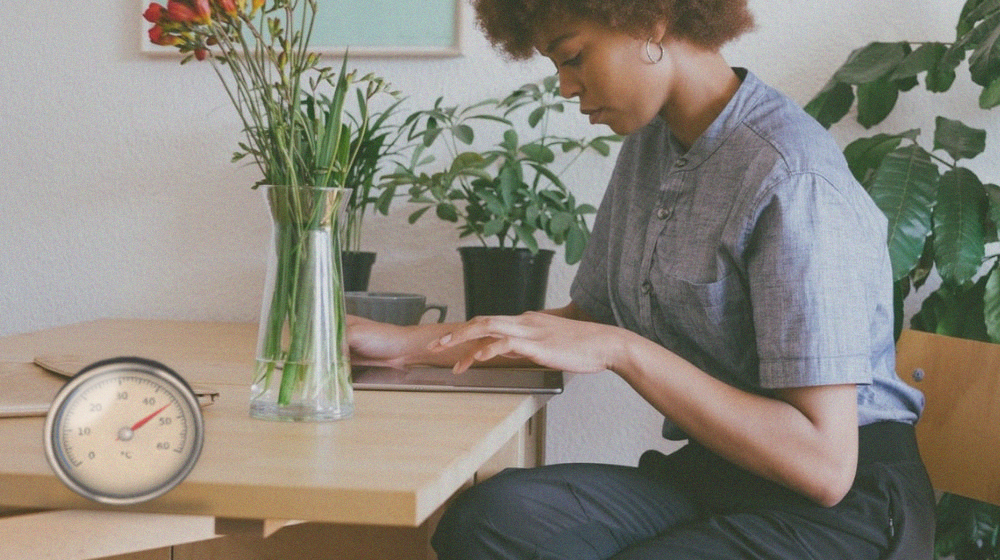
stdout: value=45 unit=°C
